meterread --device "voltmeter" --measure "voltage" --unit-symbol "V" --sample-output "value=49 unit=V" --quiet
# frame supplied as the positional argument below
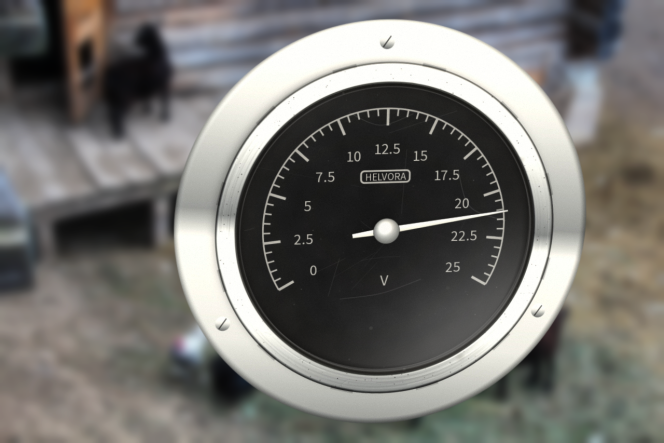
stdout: value=21 unit=V
